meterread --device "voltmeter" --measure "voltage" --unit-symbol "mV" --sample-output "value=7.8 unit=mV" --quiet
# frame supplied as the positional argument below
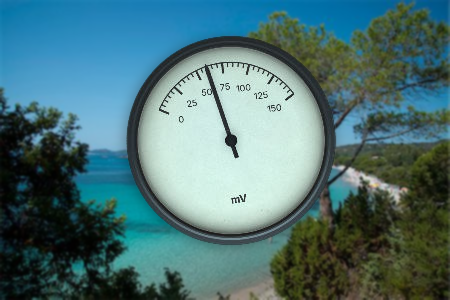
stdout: value=60 unit=mV
